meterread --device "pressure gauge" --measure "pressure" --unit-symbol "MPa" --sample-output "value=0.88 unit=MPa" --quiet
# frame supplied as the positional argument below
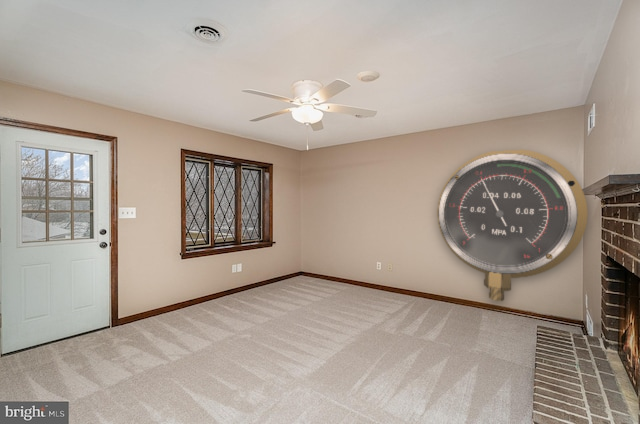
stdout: value=0.04 unit=MPa
